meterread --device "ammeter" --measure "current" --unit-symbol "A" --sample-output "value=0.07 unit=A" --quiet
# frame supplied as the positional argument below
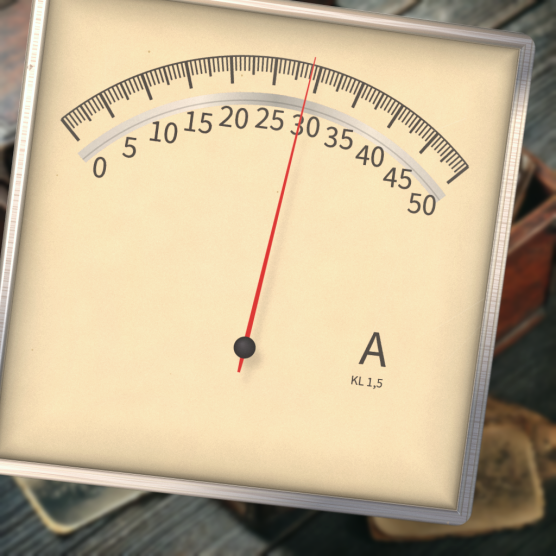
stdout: value=29 unit=A
